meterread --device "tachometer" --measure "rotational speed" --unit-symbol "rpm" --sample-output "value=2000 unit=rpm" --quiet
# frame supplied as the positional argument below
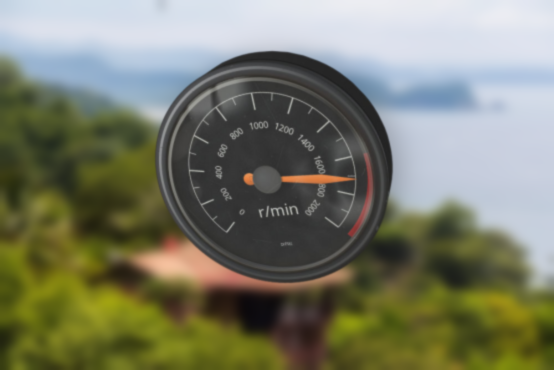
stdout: value=1700 unit=rpm
